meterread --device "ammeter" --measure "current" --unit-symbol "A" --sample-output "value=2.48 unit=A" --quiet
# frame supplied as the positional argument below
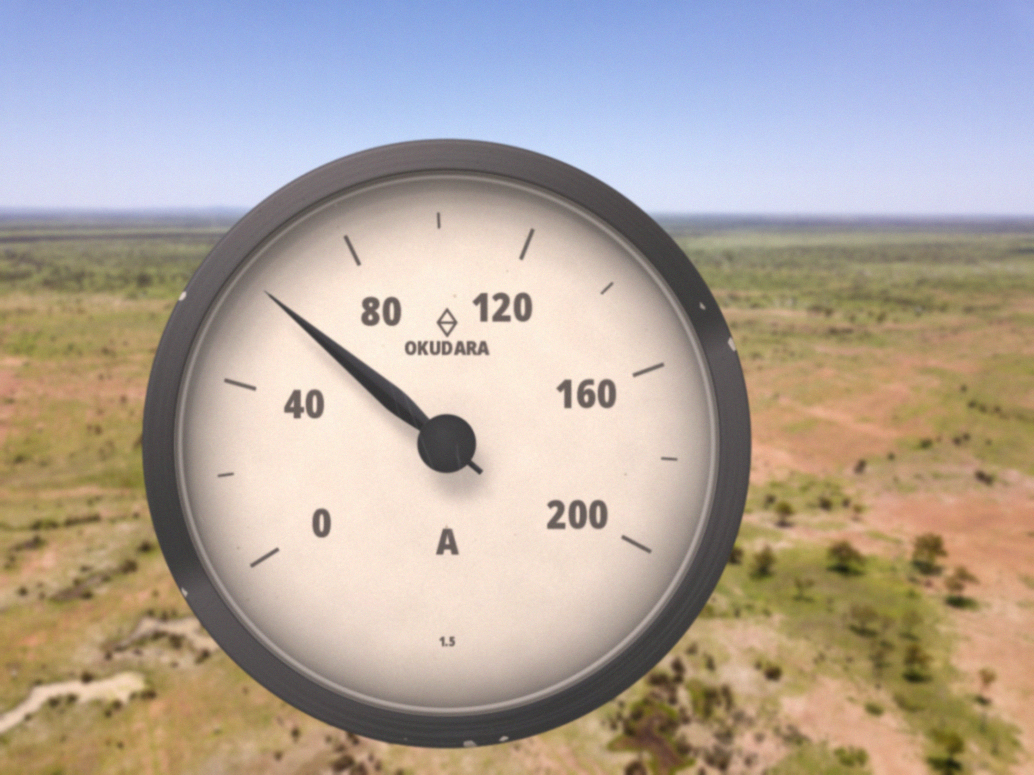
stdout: value=60 unit=A
